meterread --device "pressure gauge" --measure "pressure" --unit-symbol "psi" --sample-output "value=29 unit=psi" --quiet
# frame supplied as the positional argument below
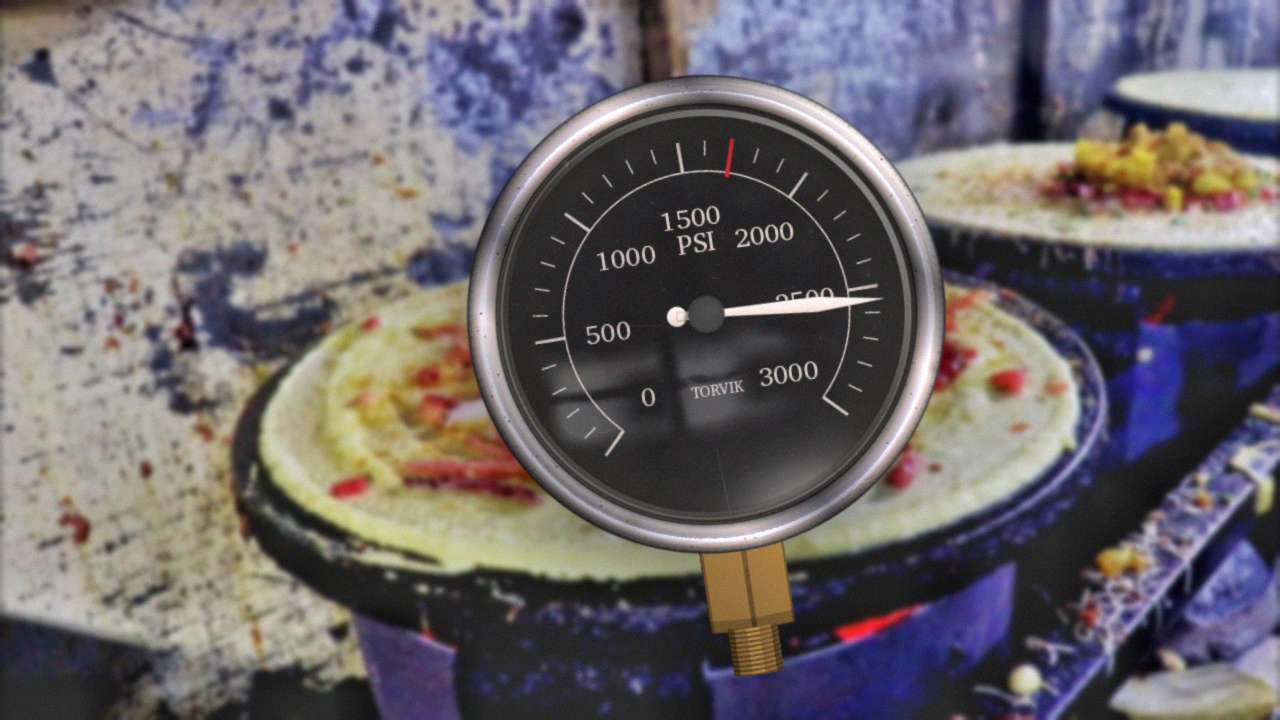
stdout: value=2550 unit=psi
